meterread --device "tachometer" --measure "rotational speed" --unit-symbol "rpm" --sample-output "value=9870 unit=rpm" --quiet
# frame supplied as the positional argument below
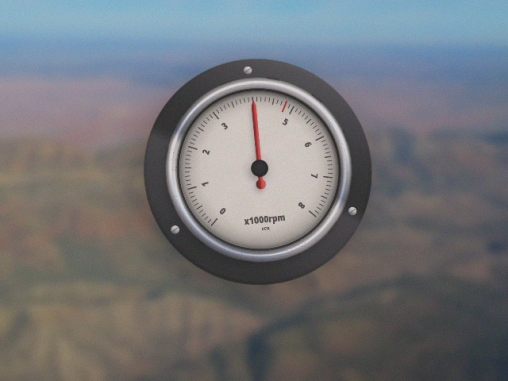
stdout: value=4000 unit=rpm
